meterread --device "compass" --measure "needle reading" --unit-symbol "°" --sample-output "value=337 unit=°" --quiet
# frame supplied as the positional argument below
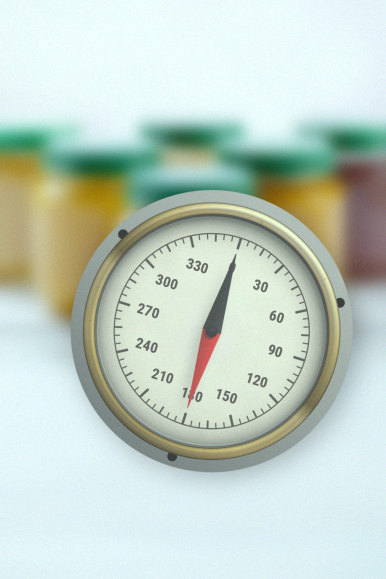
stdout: value=180 unit=°
